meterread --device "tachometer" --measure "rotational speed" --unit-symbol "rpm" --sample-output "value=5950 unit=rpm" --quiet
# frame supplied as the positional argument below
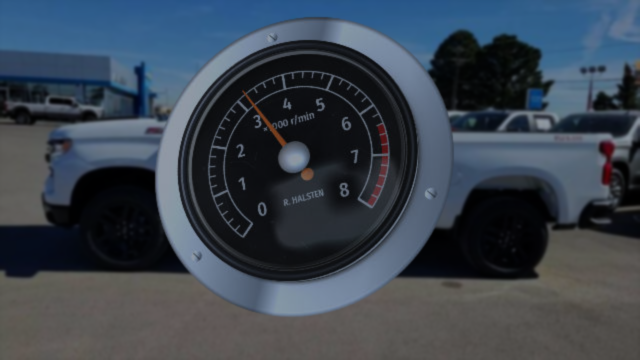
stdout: value=3200 unit=rpm
